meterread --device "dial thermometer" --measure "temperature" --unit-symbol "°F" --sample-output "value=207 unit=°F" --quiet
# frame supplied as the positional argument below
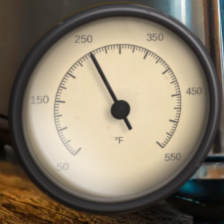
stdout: value=250 unit=°F
